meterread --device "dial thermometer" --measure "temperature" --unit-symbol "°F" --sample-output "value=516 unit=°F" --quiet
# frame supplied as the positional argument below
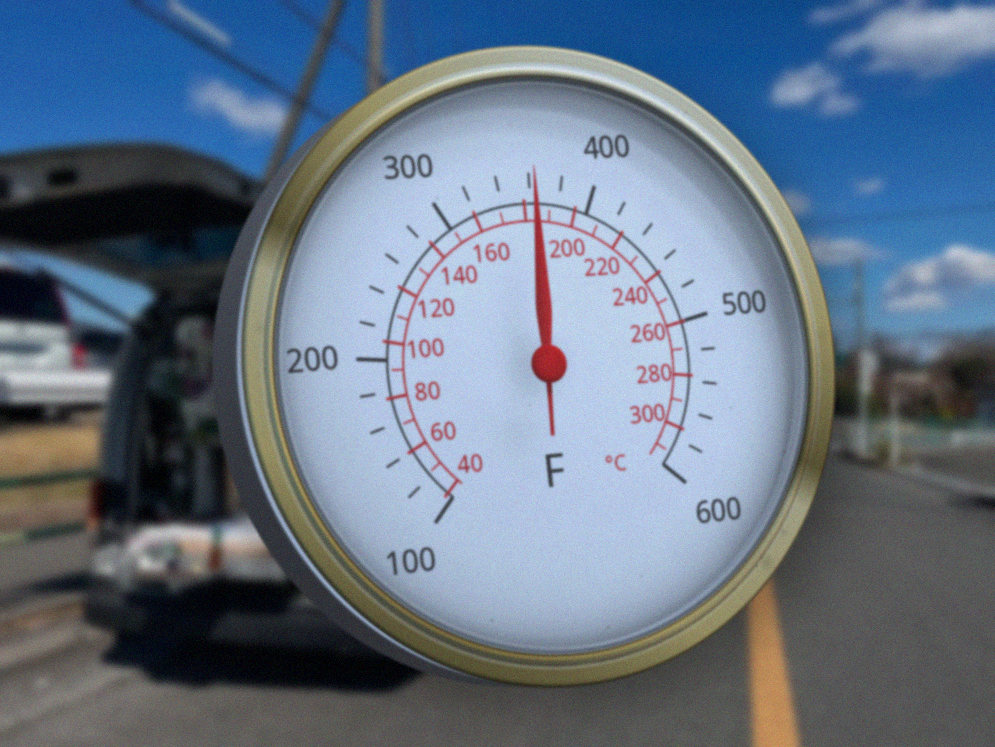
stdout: value=360 unit=°F
